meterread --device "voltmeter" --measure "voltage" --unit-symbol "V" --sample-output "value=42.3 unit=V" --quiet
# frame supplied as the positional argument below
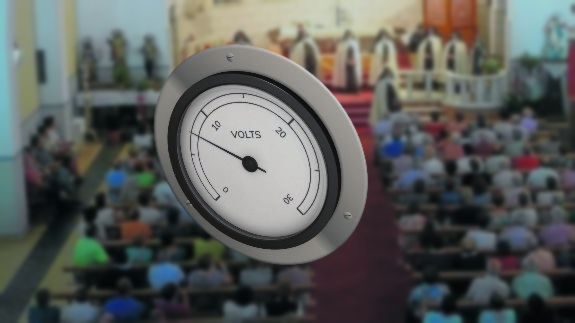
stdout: value=7.5 unit=V
